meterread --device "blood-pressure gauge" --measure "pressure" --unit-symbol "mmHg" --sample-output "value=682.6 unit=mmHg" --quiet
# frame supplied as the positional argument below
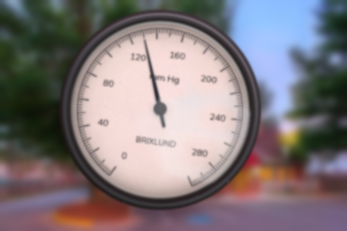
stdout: value=130 unit=mmHg
